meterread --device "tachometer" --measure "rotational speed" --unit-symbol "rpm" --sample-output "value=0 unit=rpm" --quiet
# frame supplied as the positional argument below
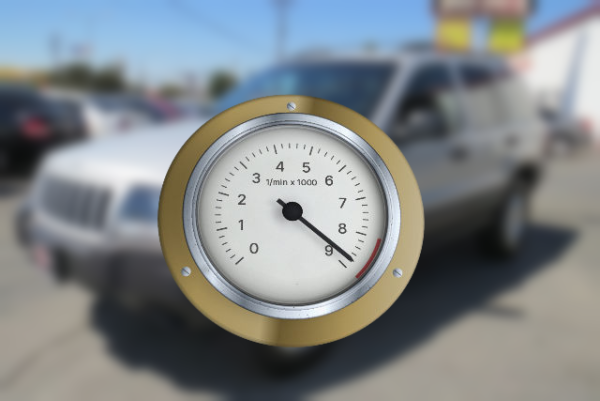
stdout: value=8800 unit=rpm
